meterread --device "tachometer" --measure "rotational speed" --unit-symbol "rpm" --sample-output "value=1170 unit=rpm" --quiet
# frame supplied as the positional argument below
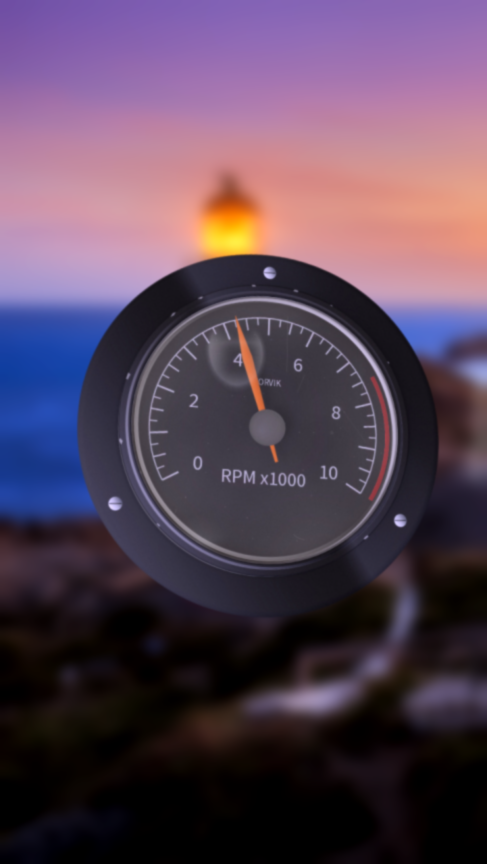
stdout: value=4250 unit=rpm
